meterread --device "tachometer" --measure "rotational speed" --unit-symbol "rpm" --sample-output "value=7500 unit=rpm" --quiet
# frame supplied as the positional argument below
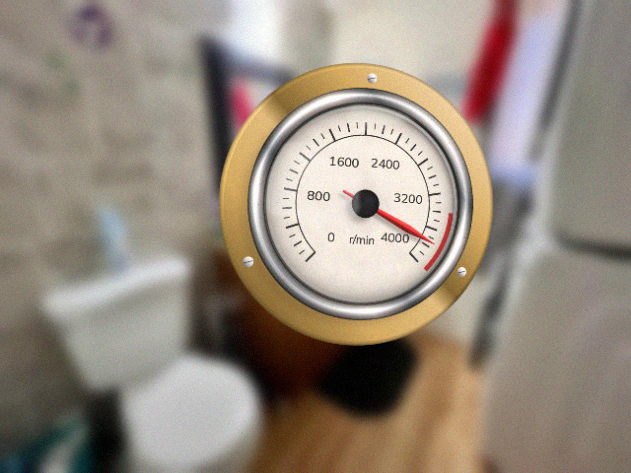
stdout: value=3750 unit=rpm
